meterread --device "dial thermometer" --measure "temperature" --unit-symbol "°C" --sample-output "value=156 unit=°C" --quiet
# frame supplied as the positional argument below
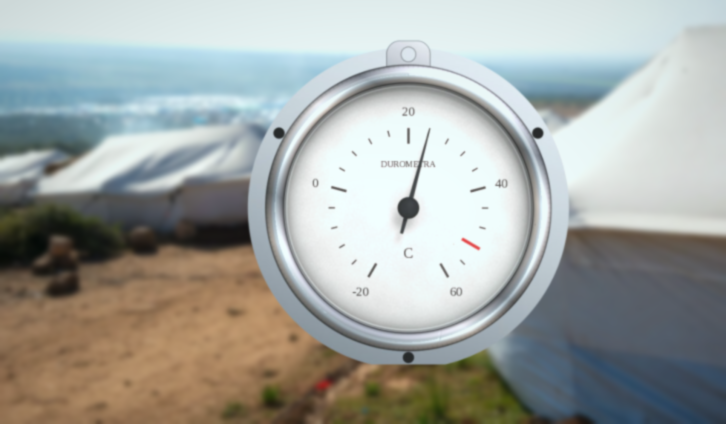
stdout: value=24 unit=°C
